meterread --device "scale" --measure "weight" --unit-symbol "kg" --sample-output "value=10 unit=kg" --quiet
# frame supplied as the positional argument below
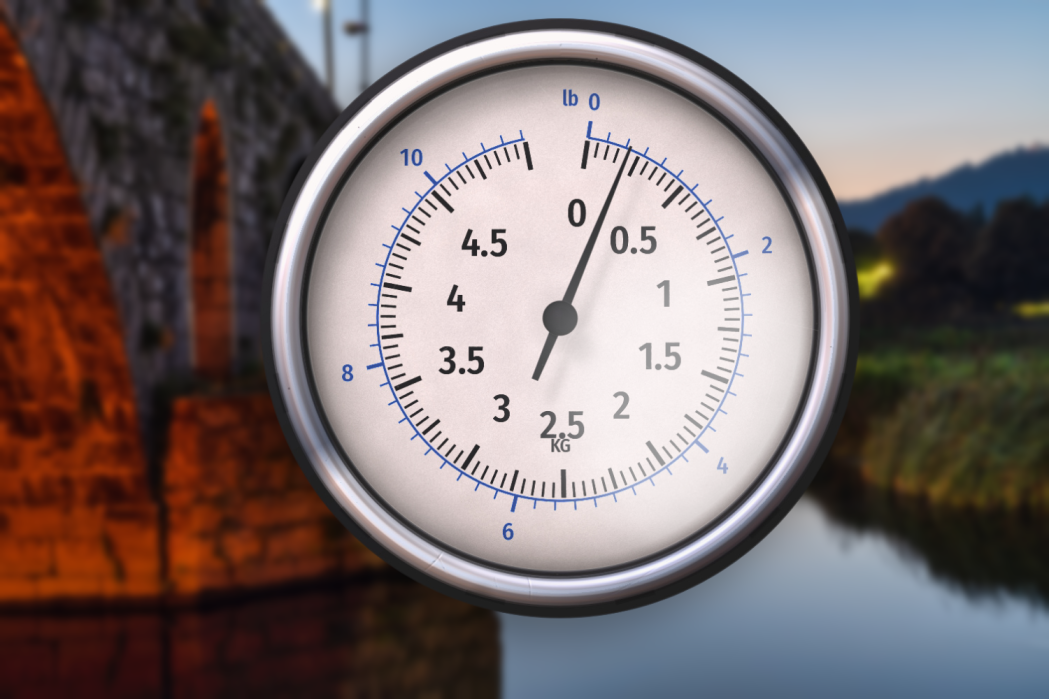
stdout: value=0.2 unit=kg
